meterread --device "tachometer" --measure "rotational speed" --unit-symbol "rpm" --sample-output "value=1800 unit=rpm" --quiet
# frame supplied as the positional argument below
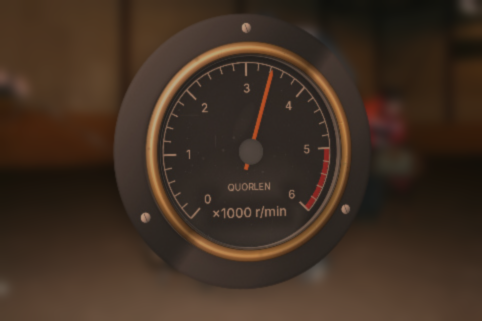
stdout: value=3400 unit=rpm
